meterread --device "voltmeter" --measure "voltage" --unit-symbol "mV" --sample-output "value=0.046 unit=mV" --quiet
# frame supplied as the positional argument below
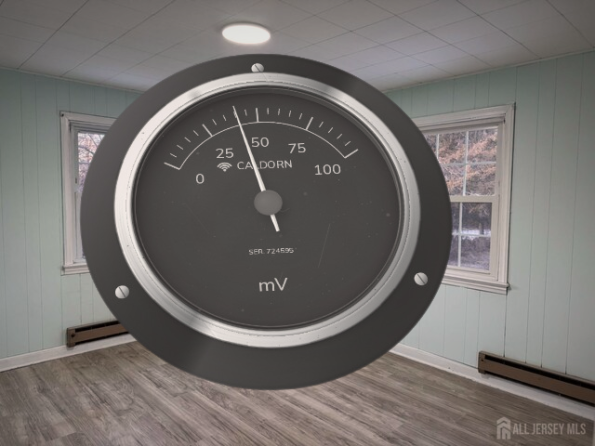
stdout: value=40 unit=mV
